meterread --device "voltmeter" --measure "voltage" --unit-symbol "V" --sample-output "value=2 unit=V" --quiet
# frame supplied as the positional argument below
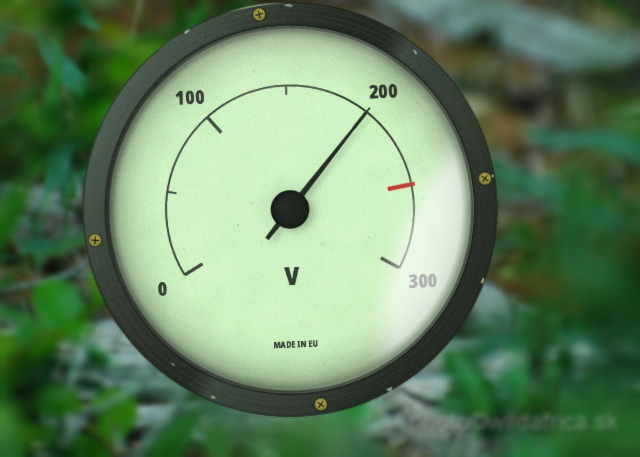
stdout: value=200 unit=V
